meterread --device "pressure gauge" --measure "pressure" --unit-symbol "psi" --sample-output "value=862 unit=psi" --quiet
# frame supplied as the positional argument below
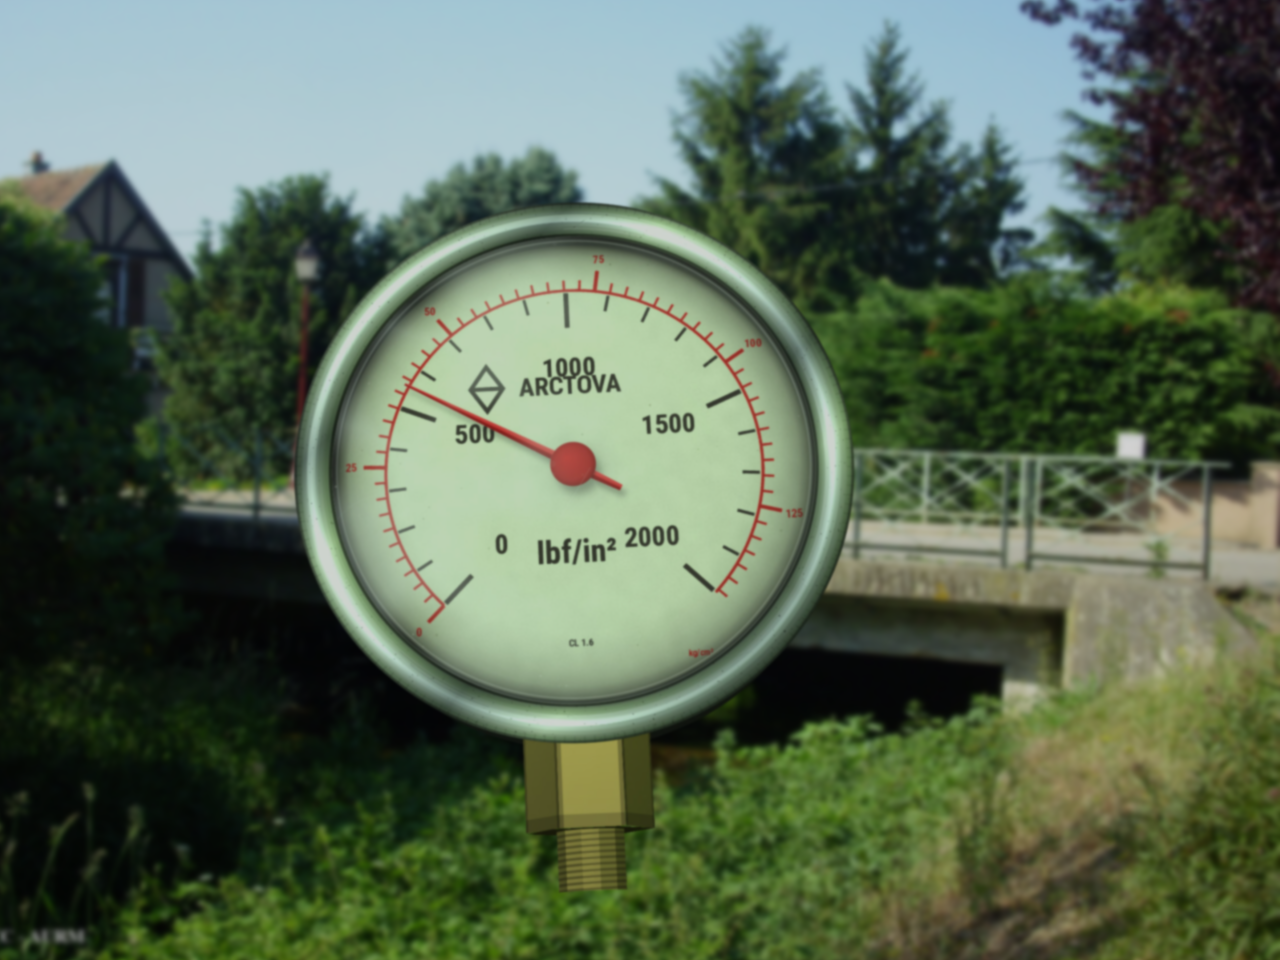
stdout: value=550 unit=psi
